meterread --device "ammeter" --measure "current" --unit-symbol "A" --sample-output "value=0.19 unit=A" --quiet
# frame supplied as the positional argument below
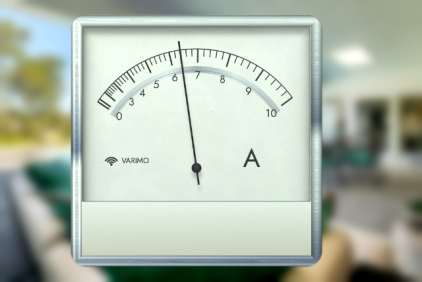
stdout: value=6.4 unit=A
